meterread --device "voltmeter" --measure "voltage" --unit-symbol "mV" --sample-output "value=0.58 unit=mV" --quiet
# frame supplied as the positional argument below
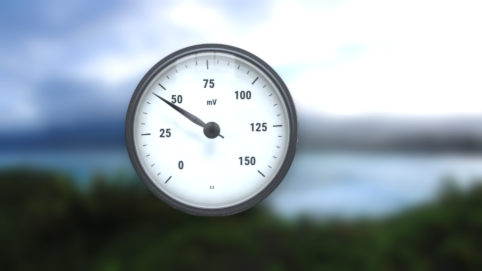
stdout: value=45 unit=mV
